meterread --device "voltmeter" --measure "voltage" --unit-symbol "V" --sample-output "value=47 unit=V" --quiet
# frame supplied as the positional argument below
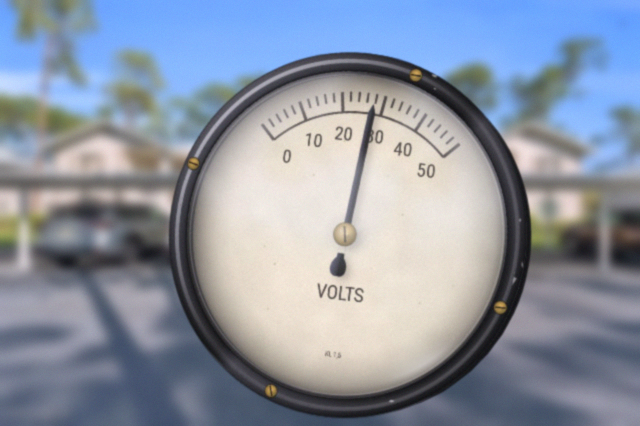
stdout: value=28 unit=V
